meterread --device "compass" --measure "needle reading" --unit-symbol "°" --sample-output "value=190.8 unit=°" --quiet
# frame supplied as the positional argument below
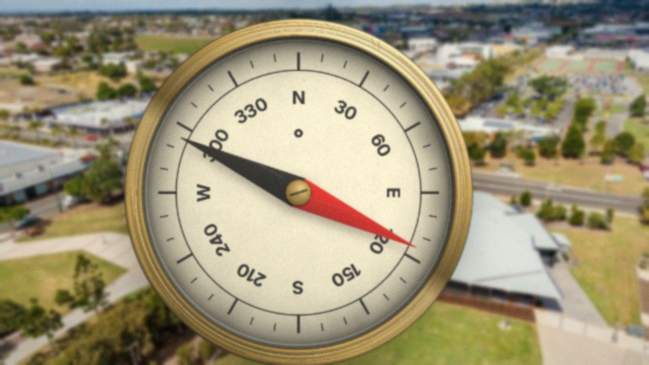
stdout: value=115 unit=°
